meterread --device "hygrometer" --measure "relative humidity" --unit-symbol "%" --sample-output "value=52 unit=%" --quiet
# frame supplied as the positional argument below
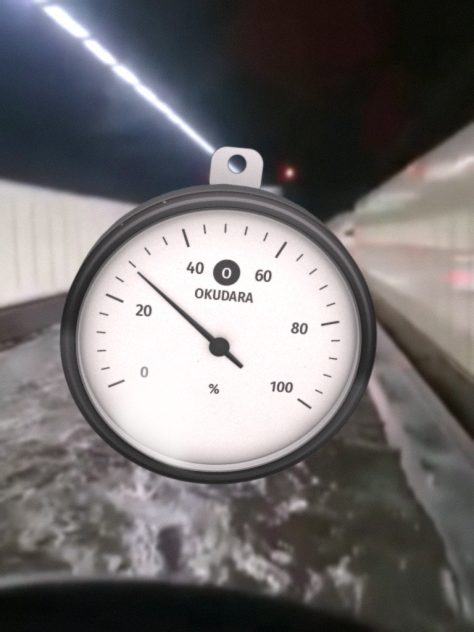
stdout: value=28 unit=%
